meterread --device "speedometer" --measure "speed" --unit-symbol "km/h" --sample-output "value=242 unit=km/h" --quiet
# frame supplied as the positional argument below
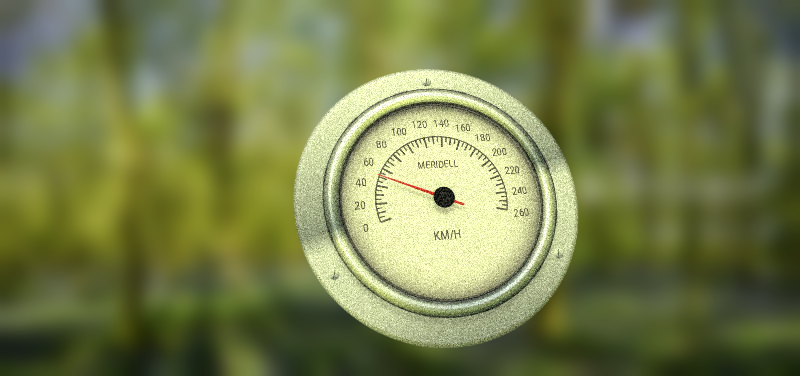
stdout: value=50 unit=km/h
